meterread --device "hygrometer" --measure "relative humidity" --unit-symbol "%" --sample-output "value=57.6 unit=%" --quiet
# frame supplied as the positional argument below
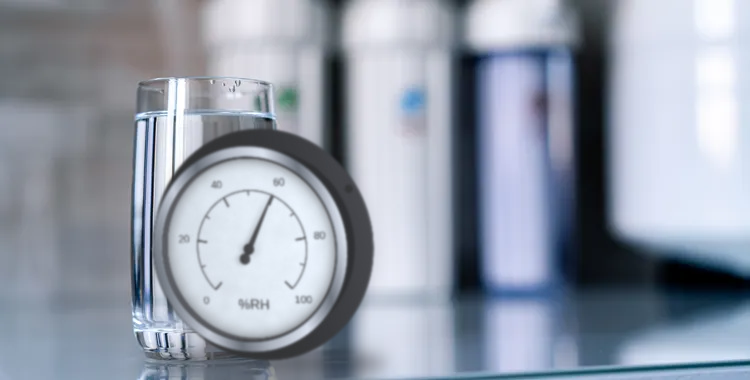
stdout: value=60 unit=%
